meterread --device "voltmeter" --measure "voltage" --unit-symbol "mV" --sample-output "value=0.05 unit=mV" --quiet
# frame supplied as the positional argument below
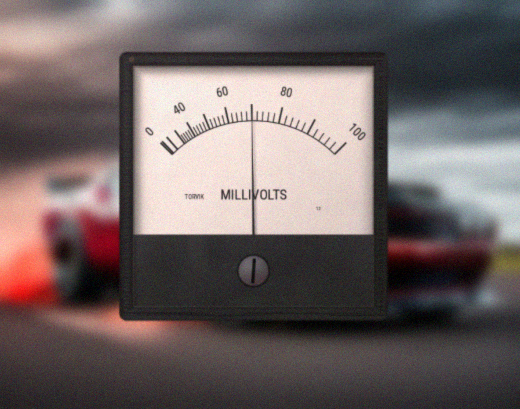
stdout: value=70 unit=mV
